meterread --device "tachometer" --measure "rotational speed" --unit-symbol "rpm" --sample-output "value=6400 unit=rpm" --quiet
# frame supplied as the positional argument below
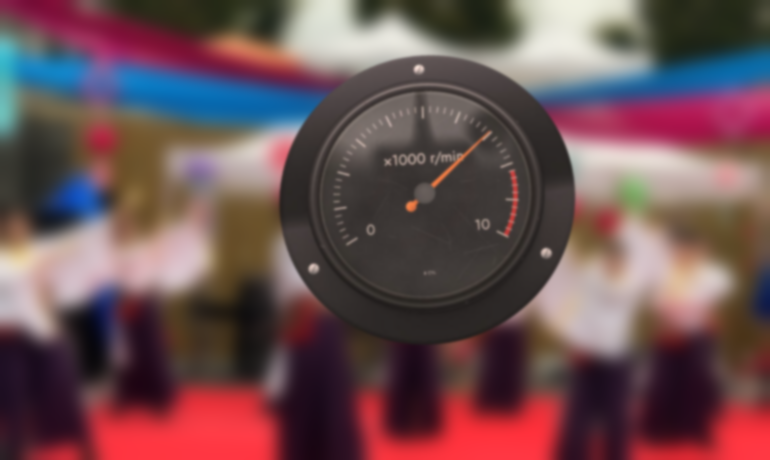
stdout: value=7000 unit=rpm
